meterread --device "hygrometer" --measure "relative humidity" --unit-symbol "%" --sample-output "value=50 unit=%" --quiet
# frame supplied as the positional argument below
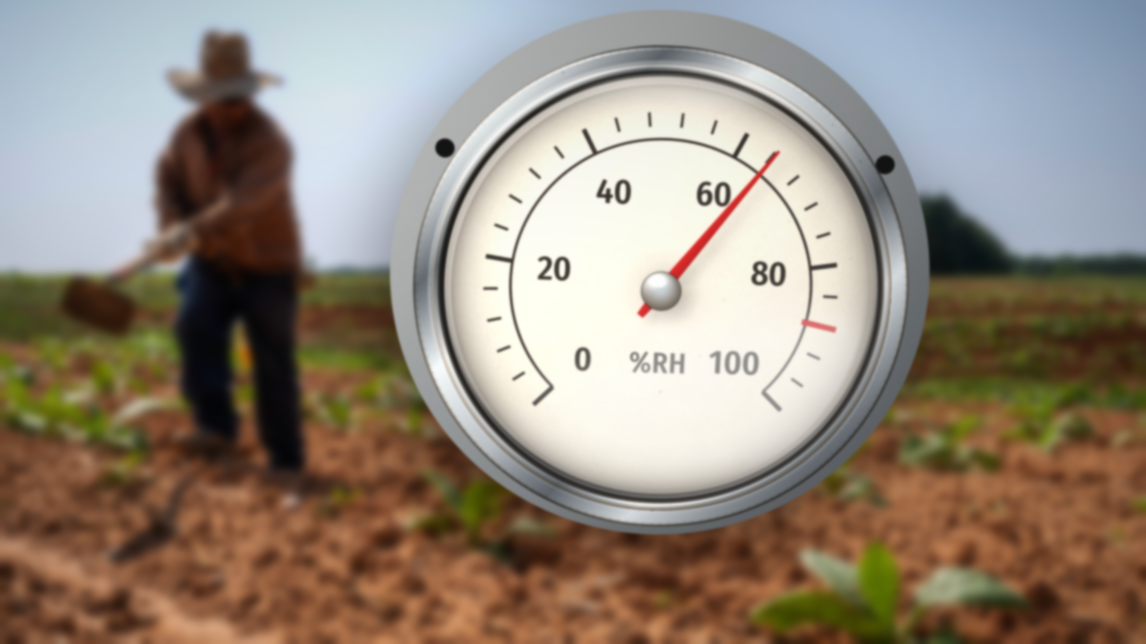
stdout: value=64 unit=%
